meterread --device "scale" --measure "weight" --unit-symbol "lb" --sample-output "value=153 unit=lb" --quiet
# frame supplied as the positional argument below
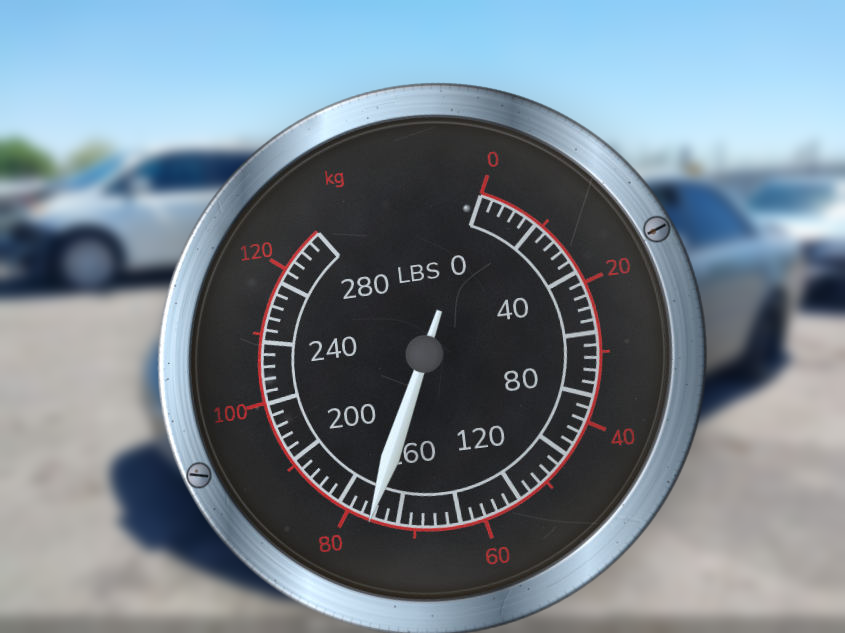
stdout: value=168 unit=lb
